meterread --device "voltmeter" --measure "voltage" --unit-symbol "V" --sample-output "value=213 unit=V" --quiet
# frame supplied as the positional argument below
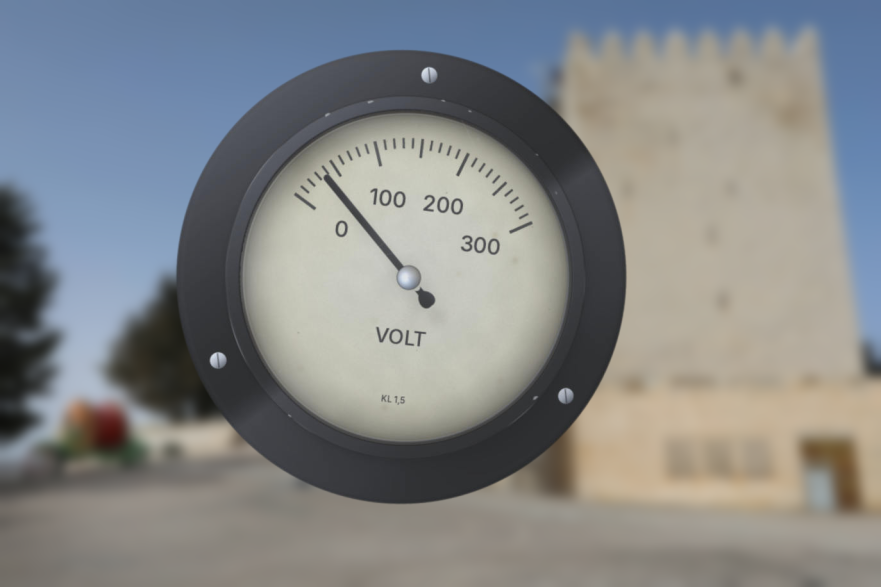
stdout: value=35 unit=V
